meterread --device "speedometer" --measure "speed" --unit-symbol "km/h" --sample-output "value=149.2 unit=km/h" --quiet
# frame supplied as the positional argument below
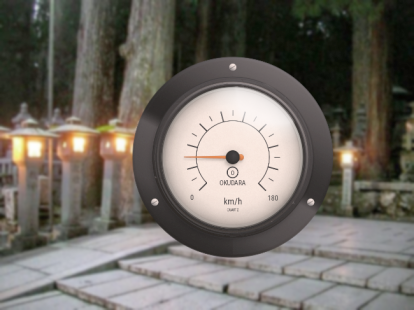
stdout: value=30 unit=km/h
